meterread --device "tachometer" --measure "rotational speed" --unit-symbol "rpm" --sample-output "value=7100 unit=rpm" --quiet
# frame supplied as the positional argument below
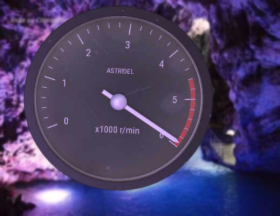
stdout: value=5900 unit=rpm
